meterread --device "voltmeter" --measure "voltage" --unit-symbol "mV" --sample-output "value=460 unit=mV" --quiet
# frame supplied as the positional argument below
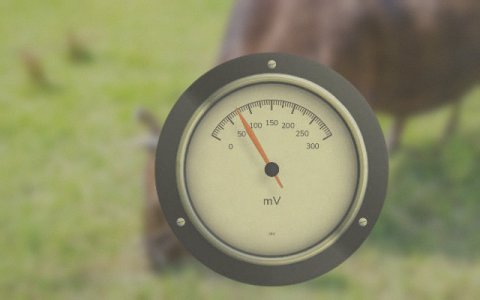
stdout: value=75 unit=mV
